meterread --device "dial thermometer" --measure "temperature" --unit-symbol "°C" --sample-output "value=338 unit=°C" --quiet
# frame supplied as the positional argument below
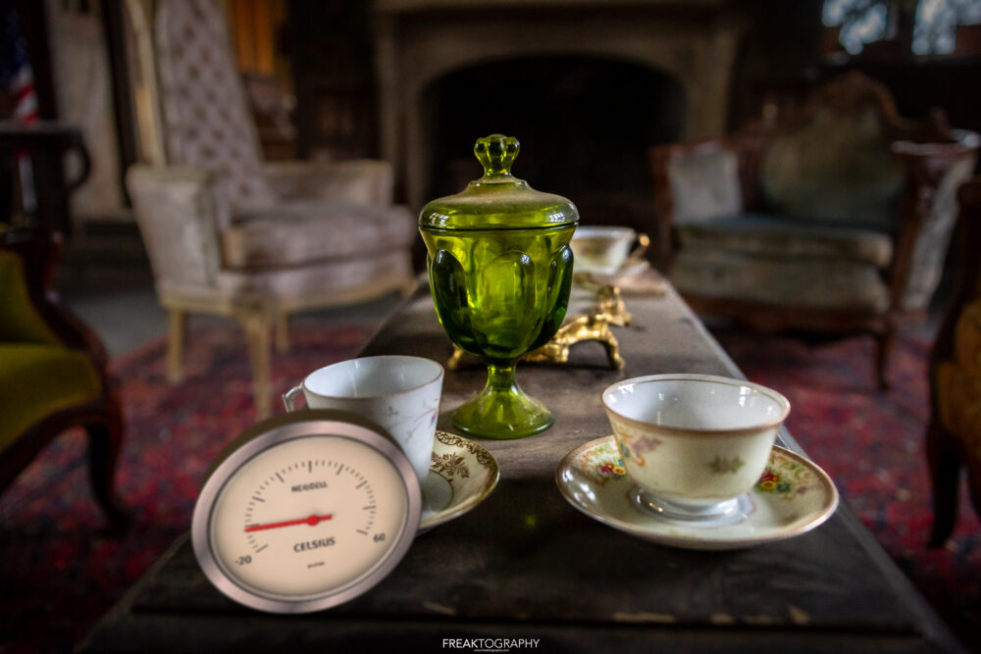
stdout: value=-10 unit=°C
